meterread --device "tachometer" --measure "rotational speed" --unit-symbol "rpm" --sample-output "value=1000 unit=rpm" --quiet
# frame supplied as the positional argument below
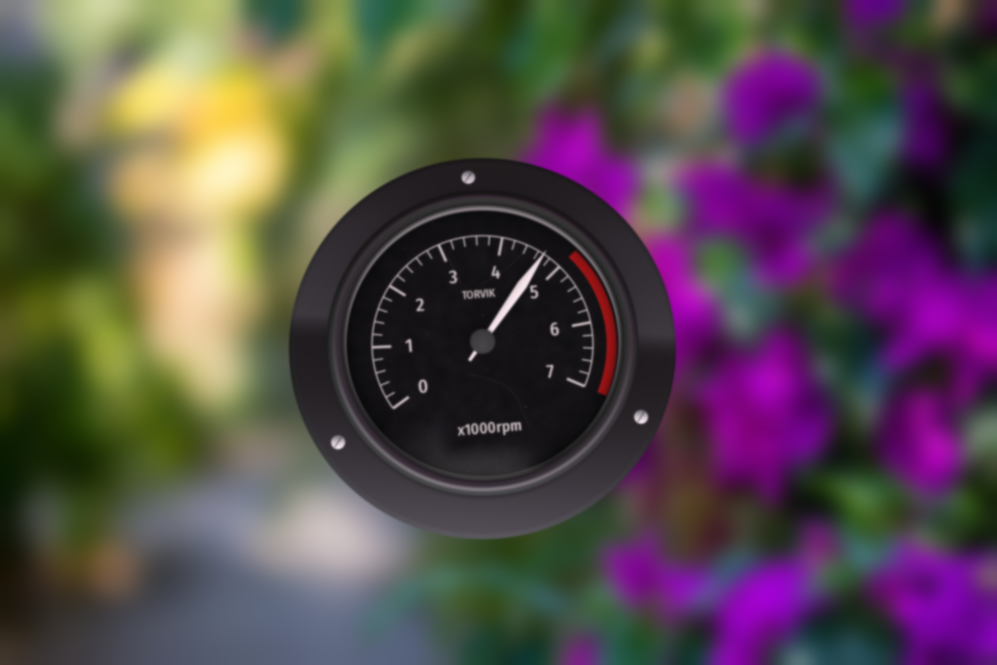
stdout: value=4700 unit=rpm
